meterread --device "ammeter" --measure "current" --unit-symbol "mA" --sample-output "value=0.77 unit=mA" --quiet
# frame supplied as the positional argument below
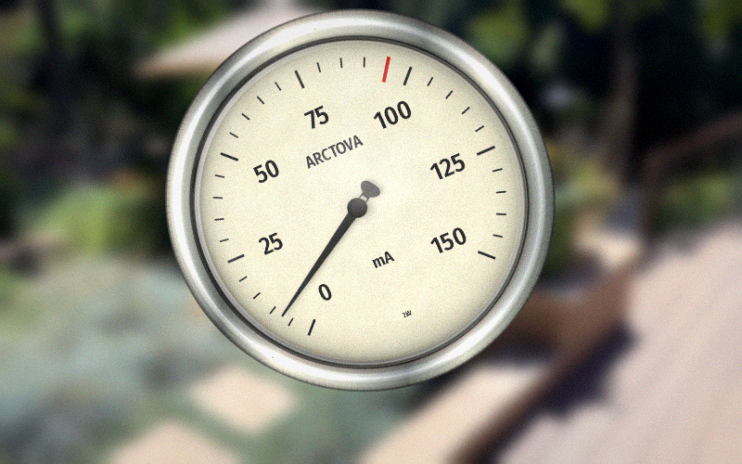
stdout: value=7.5 unit=mA
